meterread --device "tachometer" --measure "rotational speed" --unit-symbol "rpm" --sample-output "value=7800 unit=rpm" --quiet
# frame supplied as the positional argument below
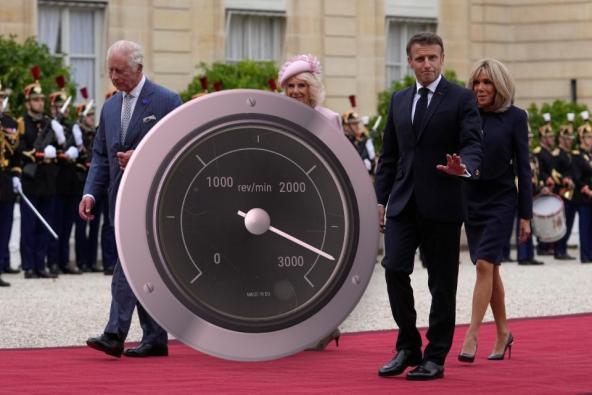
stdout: value=2750 unit=rpm
